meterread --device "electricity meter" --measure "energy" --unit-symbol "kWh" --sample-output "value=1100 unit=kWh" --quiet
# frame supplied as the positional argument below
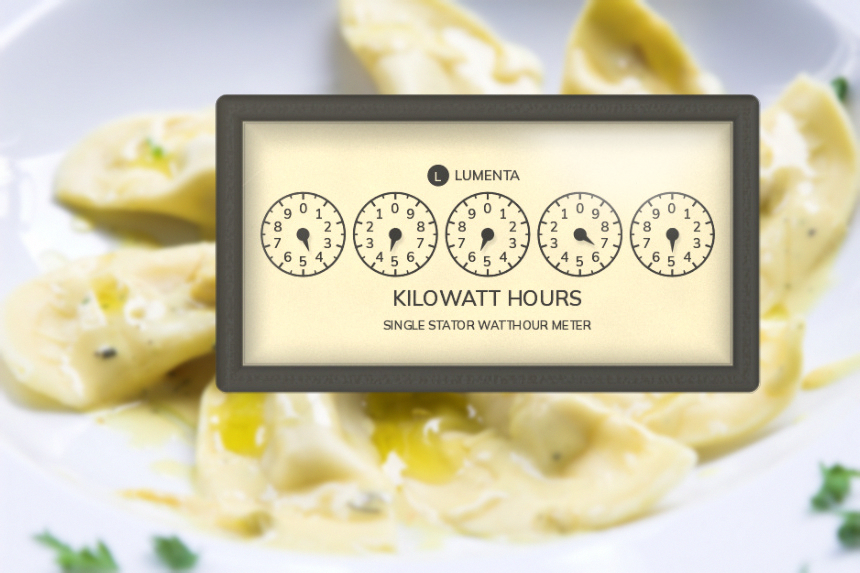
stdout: value=44565 unit=kWh
